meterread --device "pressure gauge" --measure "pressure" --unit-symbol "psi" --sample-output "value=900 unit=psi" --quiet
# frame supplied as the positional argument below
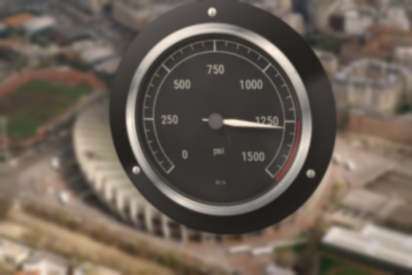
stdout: value=1275 unit=psi
